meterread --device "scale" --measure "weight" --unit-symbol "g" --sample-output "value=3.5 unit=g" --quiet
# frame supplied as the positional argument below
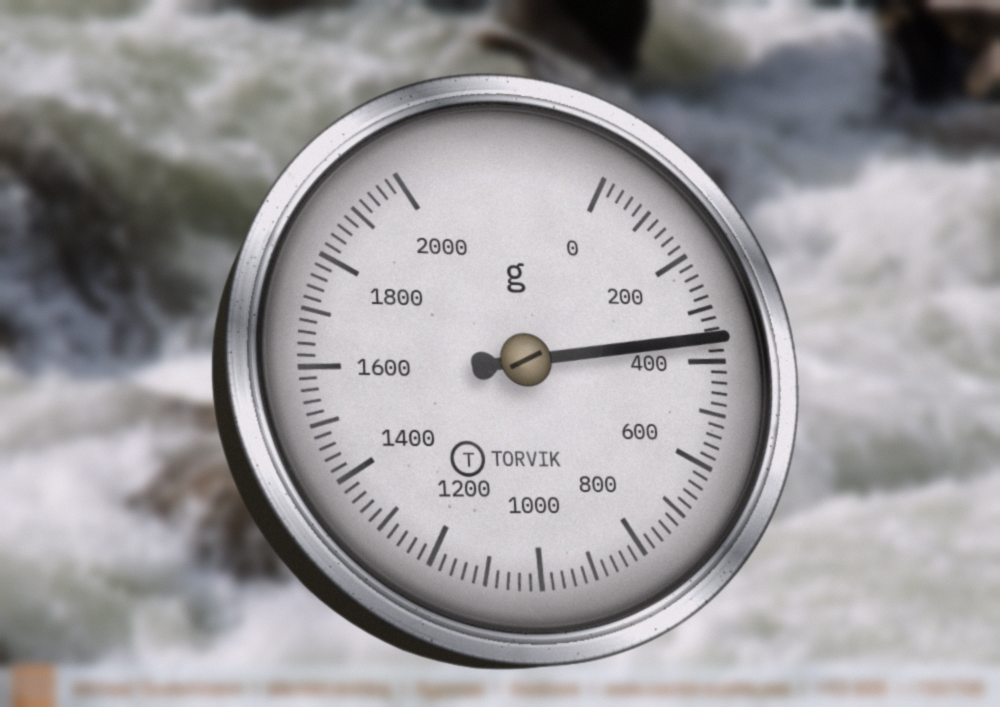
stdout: value=360 unit=g
